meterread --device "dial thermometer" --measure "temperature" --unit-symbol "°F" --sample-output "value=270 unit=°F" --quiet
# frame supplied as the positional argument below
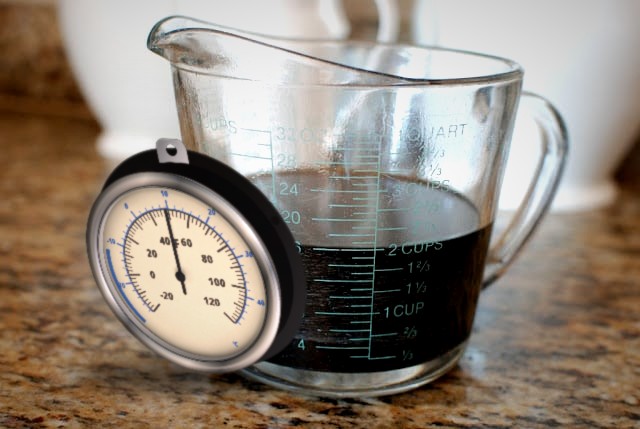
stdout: value=50 unit=°F
